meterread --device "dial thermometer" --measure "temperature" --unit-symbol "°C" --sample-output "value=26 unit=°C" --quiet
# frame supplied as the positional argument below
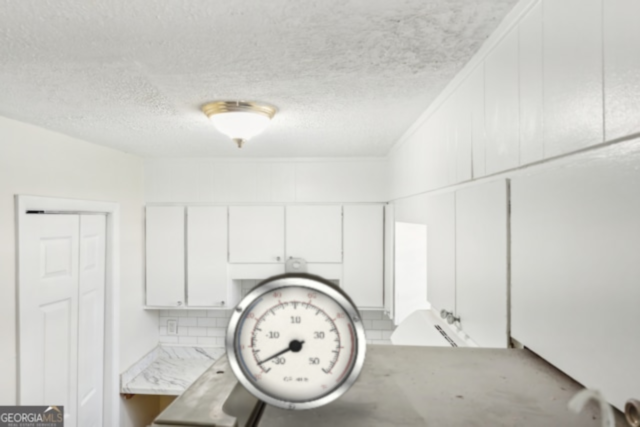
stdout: value=-25 unit=°C
